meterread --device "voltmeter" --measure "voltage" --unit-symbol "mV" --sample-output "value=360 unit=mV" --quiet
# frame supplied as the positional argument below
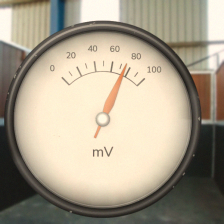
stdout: value=75 unit=mV
